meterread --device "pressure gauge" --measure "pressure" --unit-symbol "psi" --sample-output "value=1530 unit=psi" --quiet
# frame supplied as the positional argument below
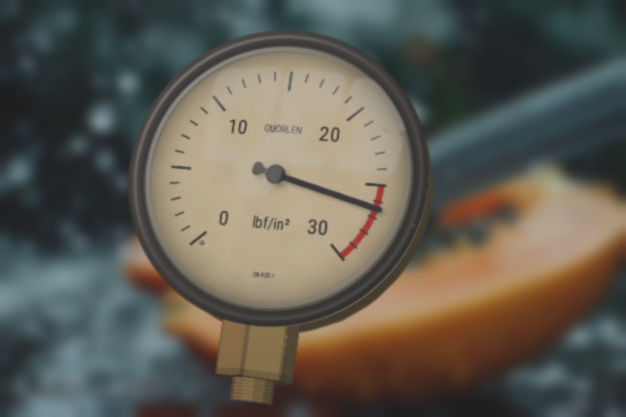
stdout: value=26.5 unit=psi
